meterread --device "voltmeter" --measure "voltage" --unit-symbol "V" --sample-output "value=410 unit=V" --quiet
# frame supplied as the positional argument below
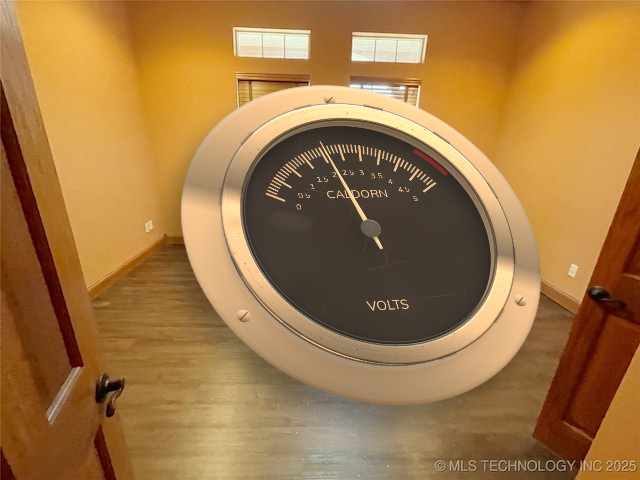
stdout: value=2 unit=V
